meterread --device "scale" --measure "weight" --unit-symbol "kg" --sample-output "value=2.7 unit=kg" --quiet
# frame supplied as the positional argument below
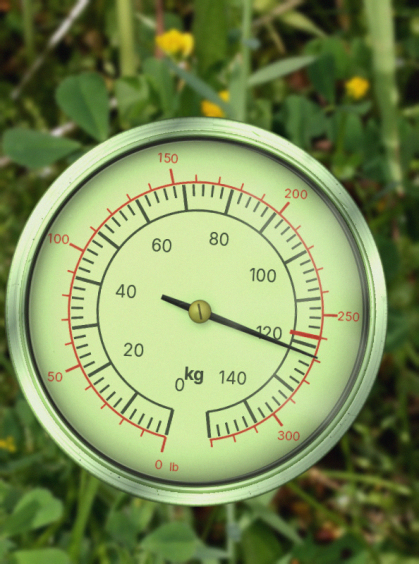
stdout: value=122 unit=kg
